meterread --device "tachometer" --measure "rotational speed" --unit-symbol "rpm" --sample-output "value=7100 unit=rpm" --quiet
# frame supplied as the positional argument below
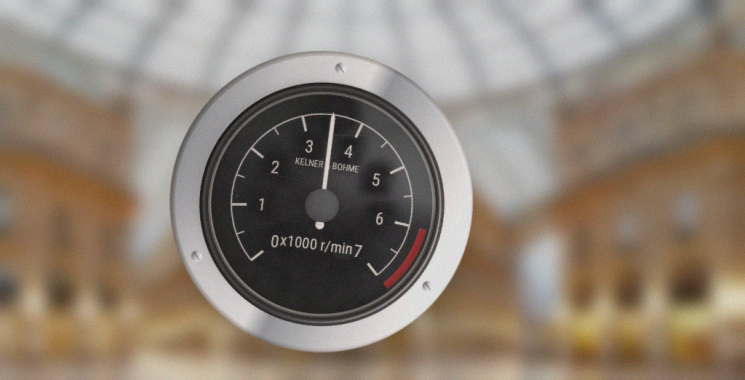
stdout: value=3500 unit=rpm
